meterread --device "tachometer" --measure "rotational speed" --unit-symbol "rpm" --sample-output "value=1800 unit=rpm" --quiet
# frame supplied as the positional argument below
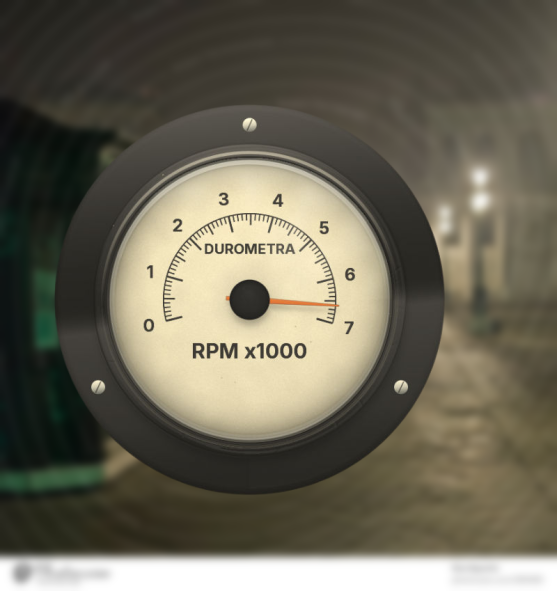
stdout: value=6600 unit=rpm
